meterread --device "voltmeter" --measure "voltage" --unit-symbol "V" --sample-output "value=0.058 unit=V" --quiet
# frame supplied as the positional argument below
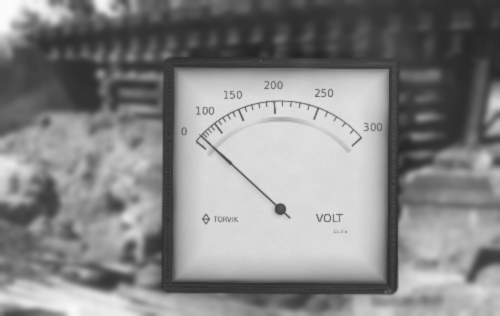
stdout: value=50 unit=V
